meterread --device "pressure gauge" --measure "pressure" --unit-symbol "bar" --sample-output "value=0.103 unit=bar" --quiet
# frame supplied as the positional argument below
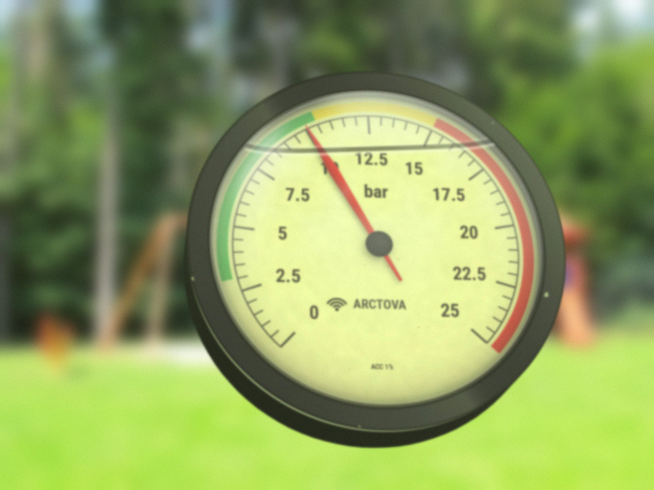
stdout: value=10 unit=bar
